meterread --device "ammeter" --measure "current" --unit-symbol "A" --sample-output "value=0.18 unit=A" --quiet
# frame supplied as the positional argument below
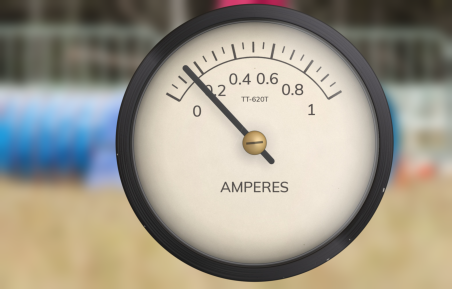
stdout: value=0.15 unit=A
